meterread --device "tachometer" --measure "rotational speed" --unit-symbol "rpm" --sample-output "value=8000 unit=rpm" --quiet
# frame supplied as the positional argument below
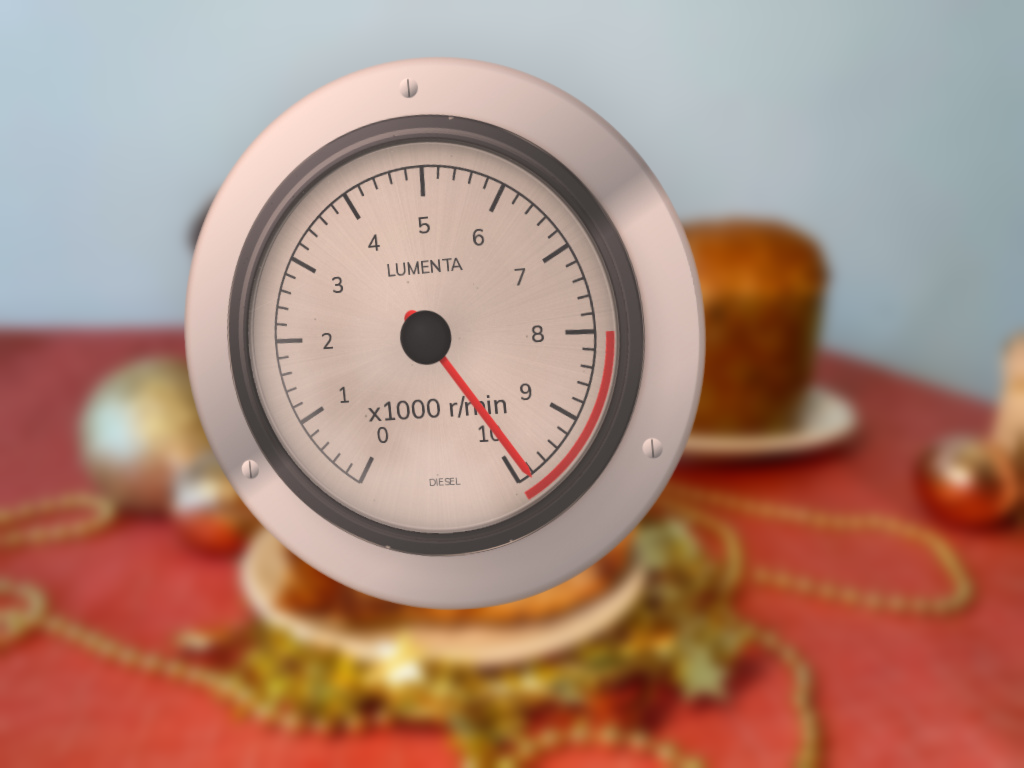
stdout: value=9800 unit=rpm
